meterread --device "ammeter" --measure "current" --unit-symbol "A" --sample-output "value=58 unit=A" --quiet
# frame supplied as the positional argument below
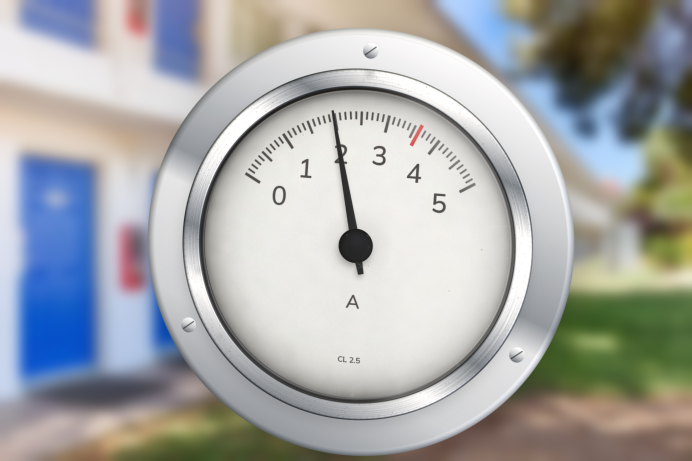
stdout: value=2 unit=A
